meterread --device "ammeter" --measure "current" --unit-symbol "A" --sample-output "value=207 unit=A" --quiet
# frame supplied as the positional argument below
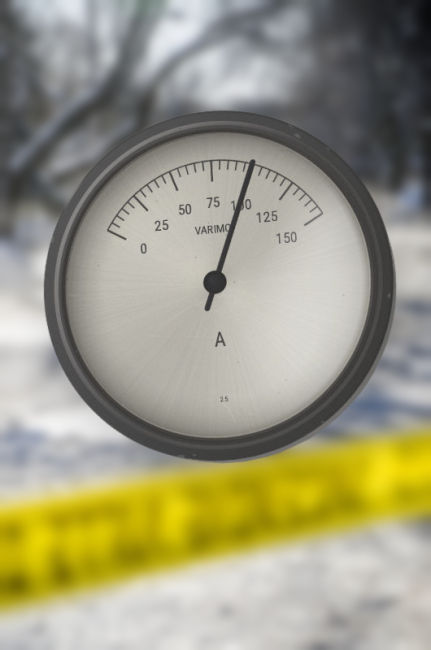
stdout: value=100 unit=A
